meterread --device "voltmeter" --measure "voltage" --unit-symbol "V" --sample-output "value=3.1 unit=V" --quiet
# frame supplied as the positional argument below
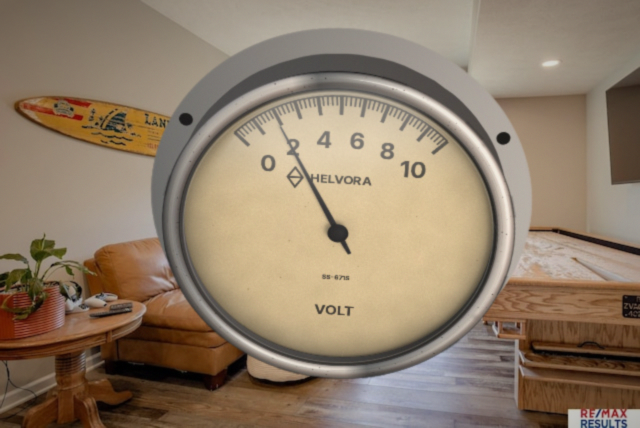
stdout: value=2 unit=V
